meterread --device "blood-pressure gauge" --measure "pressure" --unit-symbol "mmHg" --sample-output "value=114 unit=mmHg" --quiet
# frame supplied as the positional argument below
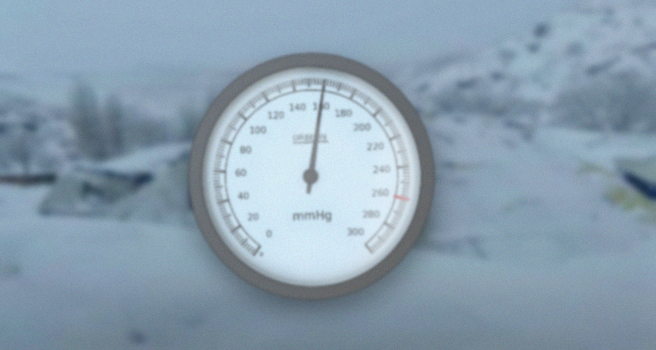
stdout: value=160 unit=mmHg
